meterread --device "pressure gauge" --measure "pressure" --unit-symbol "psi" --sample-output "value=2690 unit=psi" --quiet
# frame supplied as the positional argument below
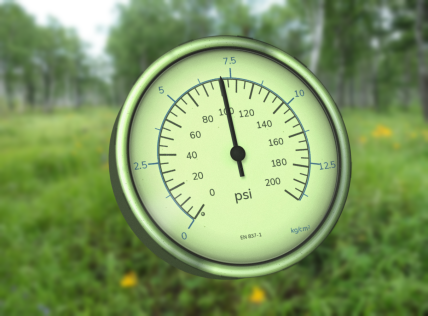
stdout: value=100 unit=psi
